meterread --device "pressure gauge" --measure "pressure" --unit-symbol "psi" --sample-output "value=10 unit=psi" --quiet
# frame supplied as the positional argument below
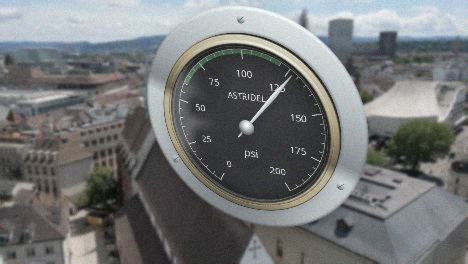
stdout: value=127.5 unit=psi
